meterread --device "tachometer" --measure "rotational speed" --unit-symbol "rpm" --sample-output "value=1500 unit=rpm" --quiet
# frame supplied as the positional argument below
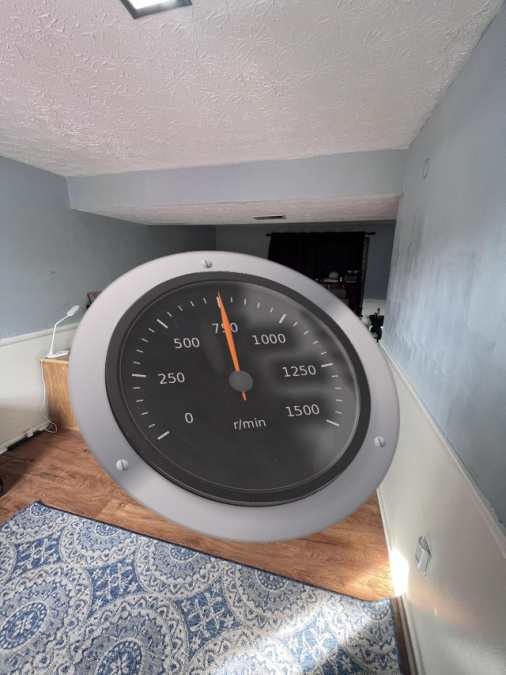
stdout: value=750 unit=rpm
